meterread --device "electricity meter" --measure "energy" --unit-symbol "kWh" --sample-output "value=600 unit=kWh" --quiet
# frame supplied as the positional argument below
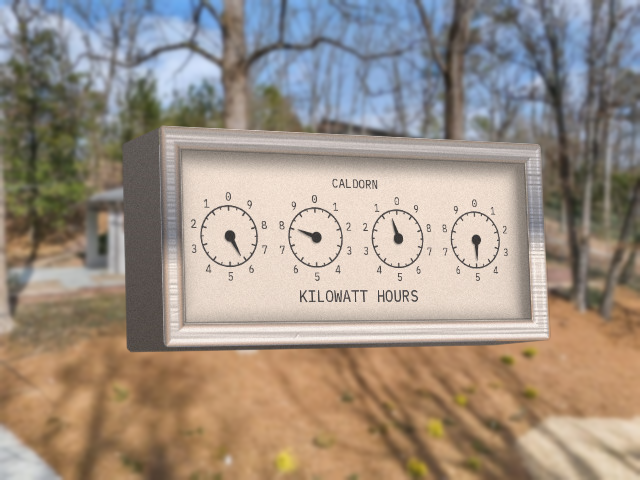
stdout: value=5805 unit=kWh
